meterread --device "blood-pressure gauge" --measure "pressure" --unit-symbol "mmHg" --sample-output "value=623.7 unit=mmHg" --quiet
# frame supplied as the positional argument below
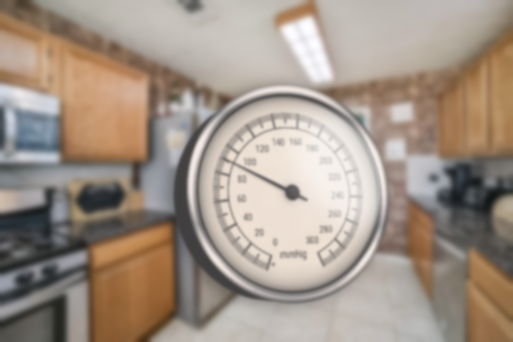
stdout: value=90 unit=mmHg
